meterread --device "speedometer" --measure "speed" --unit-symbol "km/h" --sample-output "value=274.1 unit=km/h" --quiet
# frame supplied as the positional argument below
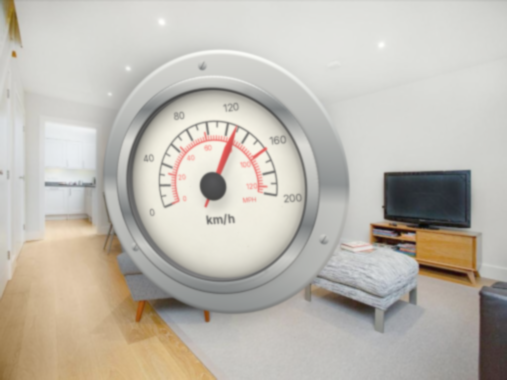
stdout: value=130 unit=km/h
